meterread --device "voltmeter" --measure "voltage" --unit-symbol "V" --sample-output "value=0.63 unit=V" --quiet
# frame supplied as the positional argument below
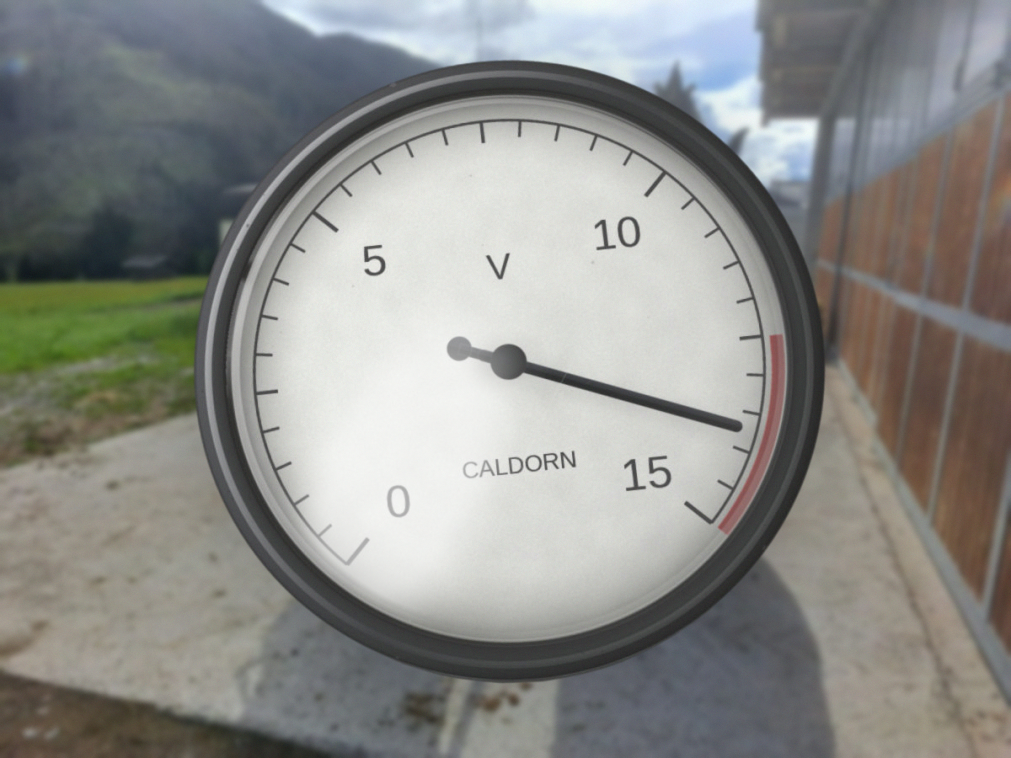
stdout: value=13.75 unit=V
